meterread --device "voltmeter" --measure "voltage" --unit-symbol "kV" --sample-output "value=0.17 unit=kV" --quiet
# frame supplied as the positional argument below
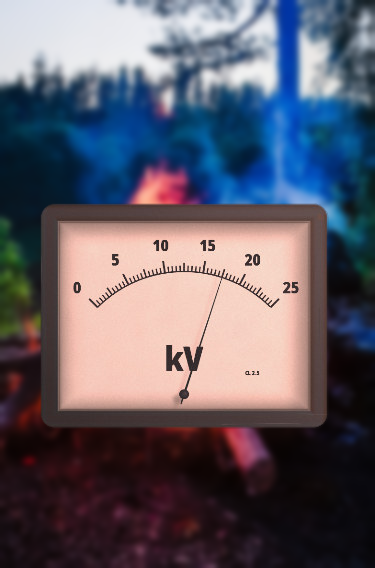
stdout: value=17.5 unit=kV
